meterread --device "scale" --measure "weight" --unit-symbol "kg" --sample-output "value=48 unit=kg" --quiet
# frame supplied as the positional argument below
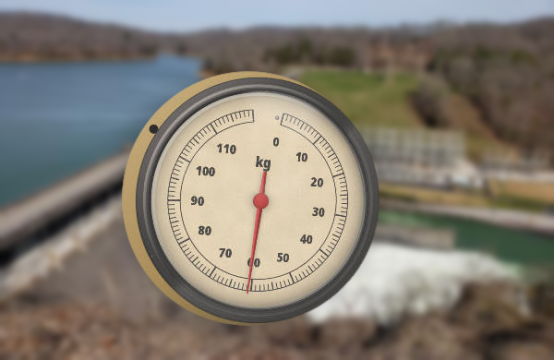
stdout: value=61 unit=kg
